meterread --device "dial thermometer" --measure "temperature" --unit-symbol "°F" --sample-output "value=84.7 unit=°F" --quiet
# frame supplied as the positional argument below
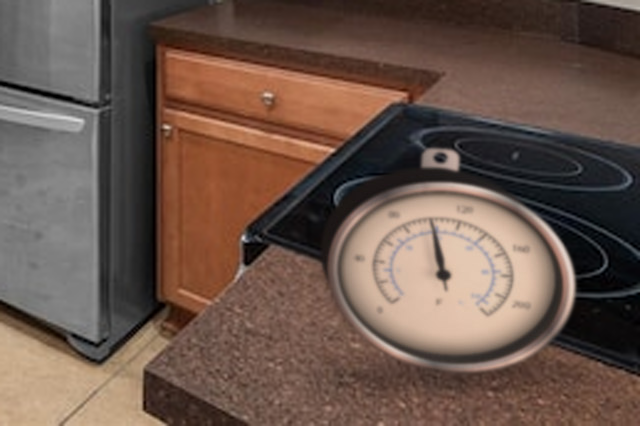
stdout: value=100 unit=°F
